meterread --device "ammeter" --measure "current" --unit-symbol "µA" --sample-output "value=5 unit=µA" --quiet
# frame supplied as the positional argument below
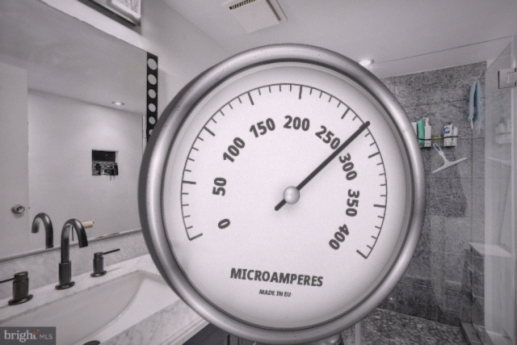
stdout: value=270 unit=µA
